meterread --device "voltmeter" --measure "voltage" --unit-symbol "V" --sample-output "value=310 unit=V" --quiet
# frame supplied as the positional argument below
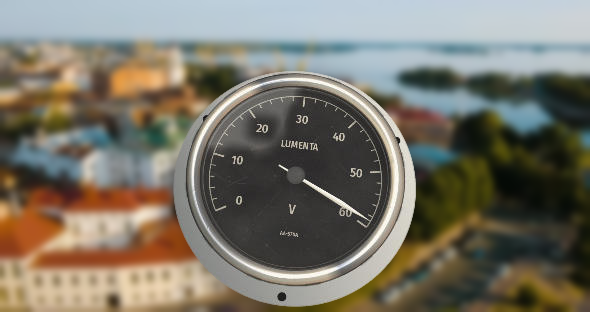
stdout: value=59 unit=V
